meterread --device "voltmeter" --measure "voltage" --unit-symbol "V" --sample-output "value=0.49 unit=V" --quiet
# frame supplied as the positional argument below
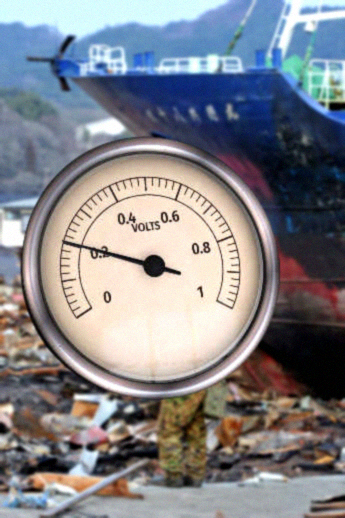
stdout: value=0.2 unit=V
